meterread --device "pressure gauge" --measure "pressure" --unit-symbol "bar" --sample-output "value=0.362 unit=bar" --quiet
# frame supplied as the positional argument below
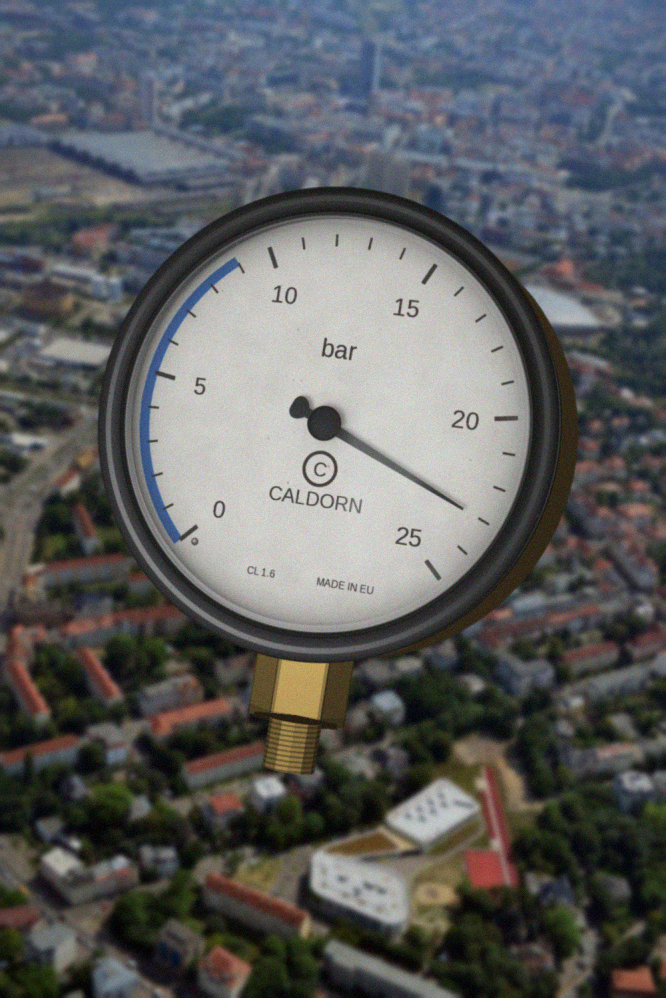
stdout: value=23 unit=bar
